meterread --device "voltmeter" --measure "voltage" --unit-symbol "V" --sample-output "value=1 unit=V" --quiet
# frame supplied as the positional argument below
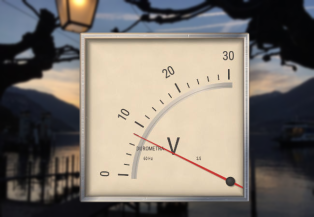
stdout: value=8 unit=V
